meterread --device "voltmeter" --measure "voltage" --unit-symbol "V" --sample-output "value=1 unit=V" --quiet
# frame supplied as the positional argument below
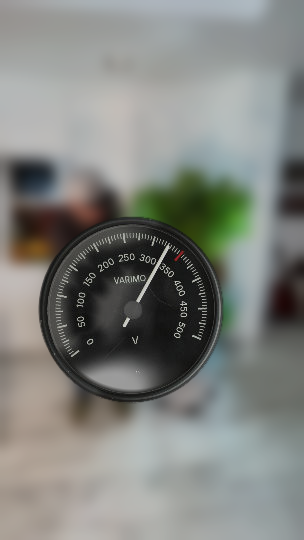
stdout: value=325 unit=V
